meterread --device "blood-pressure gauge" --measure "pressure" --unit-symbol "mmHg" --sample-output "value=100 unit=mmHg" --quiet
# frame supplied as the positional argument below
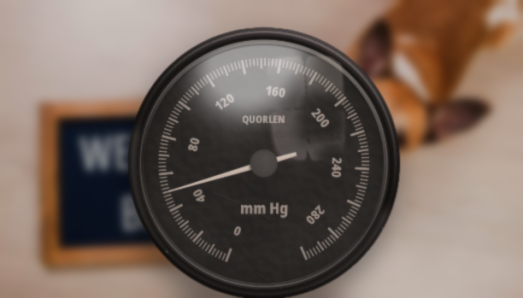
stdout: value=50 unit=mmHg
